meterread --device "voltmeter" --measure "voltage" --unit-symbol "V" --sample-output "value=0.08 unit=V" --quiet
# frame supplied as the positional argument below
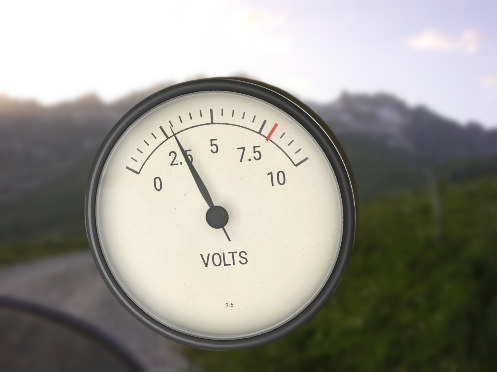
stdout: value=3 unit=V
